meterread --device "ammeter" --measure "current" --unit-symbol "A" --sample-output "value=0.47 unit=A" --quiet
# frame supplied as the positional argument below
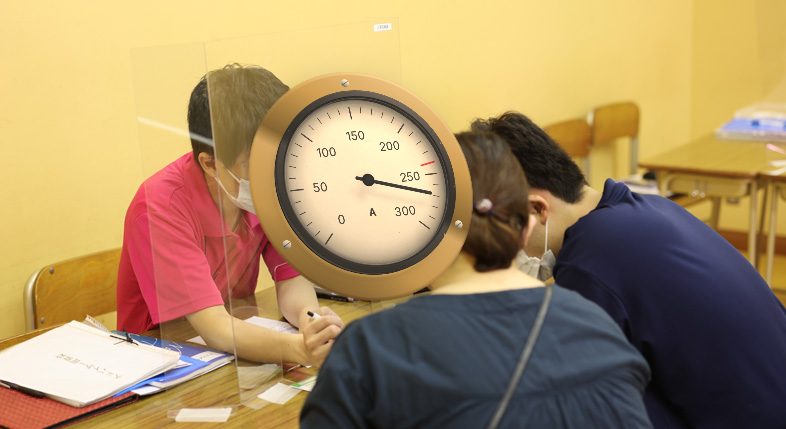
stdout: value=270 unit=A
